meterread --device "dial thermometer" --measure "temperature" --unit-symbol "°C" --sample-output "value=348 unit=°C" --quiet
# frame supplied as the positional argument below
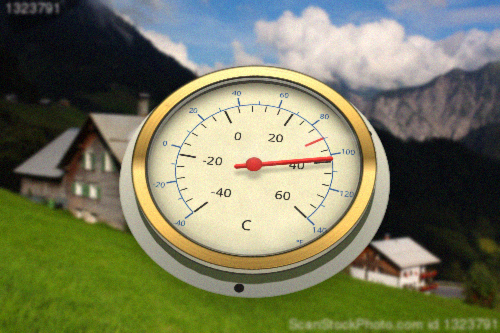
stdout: value=40 unit=°C
